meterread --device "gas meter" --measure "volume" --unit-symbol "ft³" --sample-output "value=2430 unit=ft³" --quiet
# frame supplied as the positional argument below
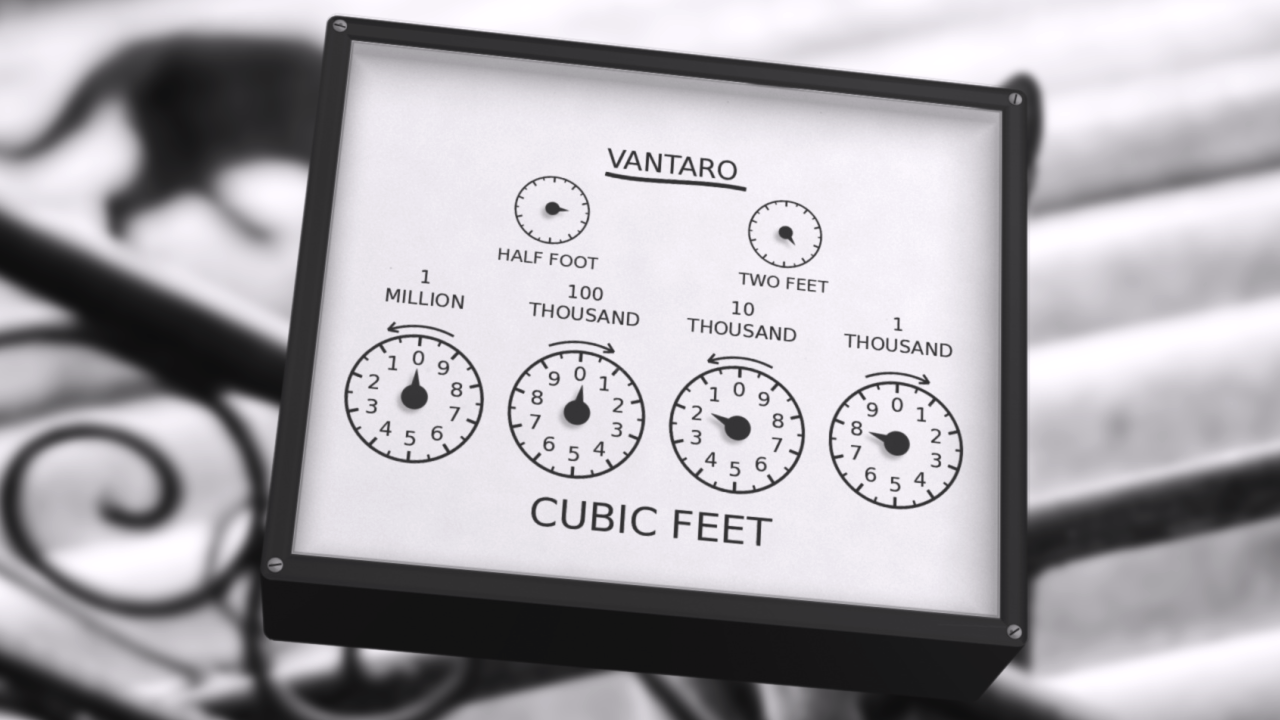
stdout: value=1800 unit=ft³
